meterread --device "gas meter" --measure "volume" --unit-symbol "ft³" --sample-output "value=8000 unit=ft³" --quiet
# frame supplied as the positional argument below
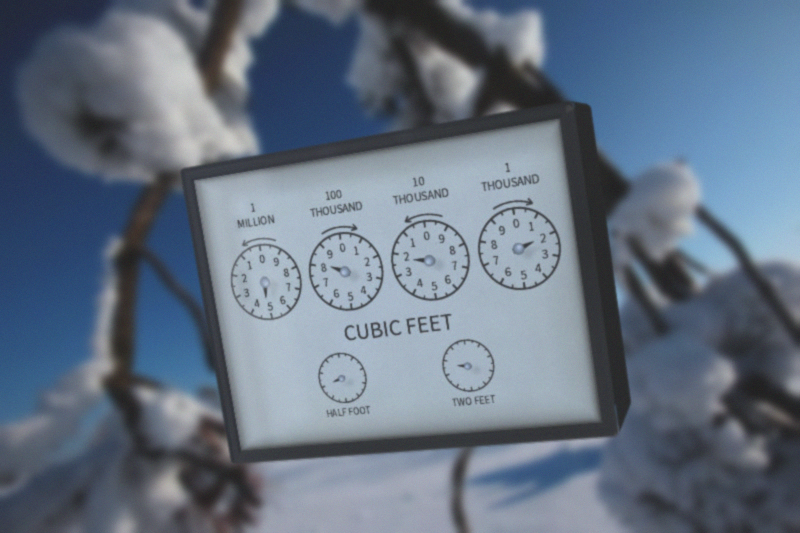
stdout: value=482200 unit=ft³
